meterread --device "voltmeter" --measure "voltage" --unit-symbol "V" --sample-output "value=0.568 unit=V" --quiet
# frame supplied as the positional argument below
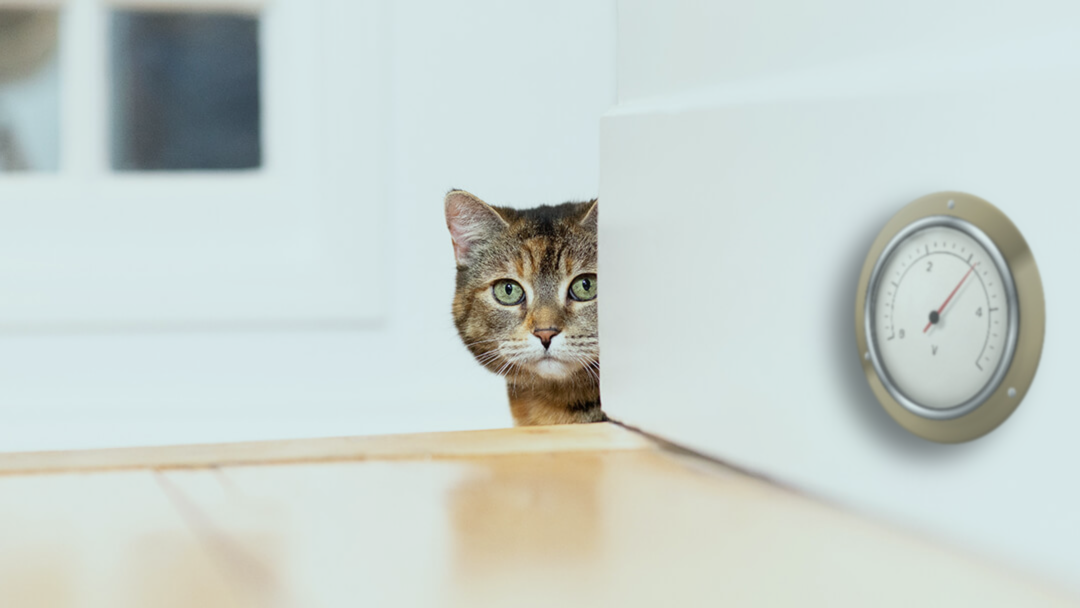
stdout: value=3.2 unit=V
